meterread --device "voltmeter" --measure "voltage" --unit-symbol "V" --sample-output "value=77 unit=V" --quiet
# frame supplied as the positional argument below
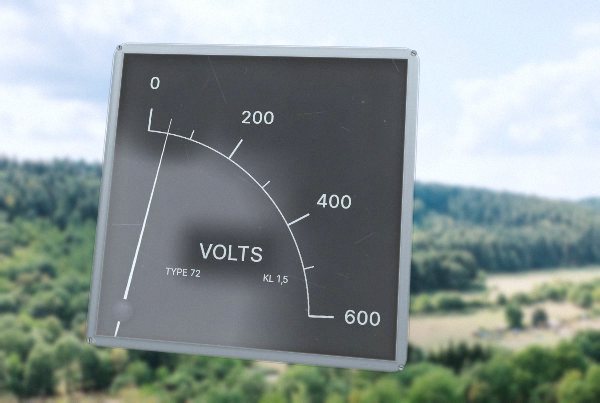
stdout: value=50 unit=V
